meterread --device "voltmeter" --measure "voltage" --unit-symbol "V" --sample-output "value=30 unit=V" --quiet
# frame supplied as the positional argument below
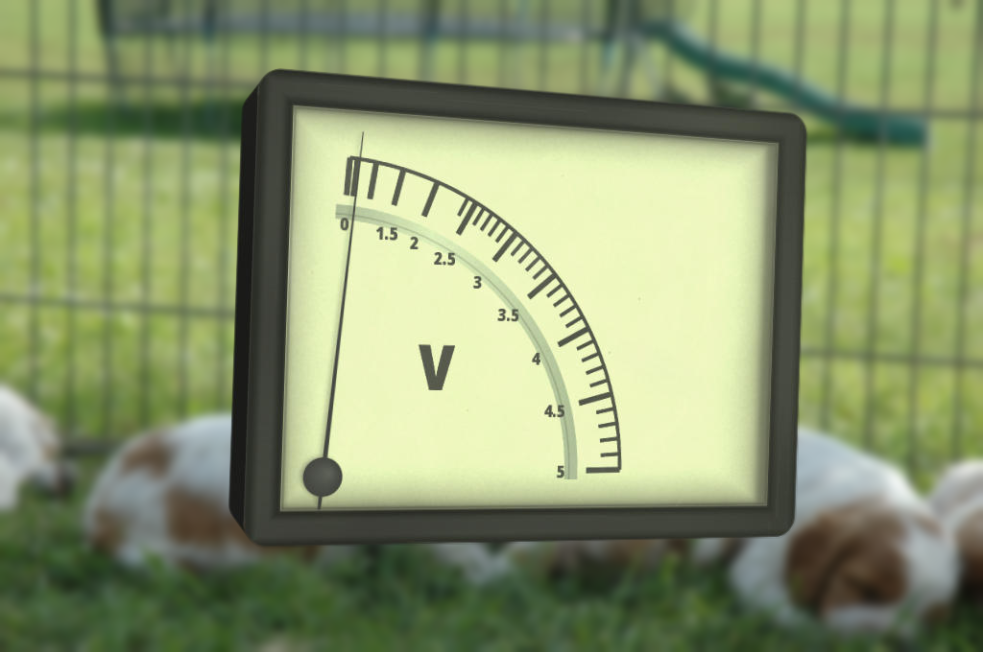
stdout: value=0.5 unit=V
